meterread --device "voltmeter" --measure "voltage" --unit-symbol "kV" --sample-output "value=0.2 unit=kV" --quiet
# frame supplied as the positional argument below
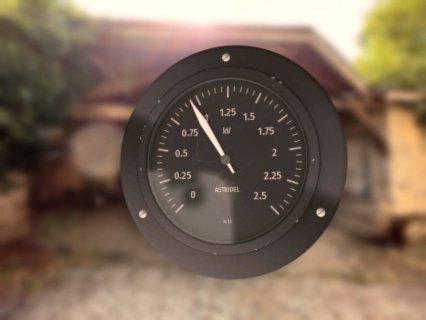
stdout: value=0.95 unit=kV
